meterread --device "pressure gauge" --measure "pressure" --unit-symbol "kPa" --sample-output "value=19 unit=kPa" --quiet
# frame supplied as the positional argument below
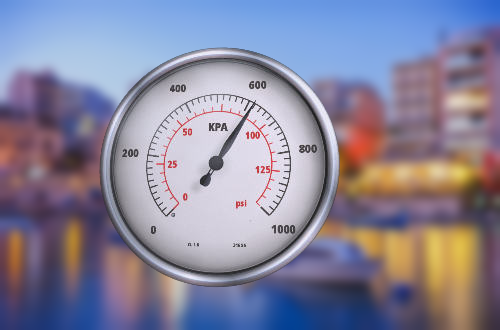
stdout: value=620 unit=kPa
